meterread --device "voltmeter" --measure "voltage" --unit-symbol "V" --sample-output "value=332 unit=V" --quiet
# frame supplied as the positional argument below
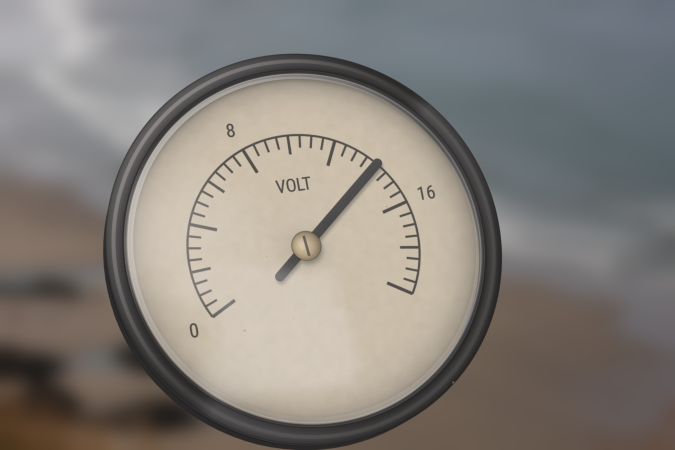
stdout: value=14 unit=V
